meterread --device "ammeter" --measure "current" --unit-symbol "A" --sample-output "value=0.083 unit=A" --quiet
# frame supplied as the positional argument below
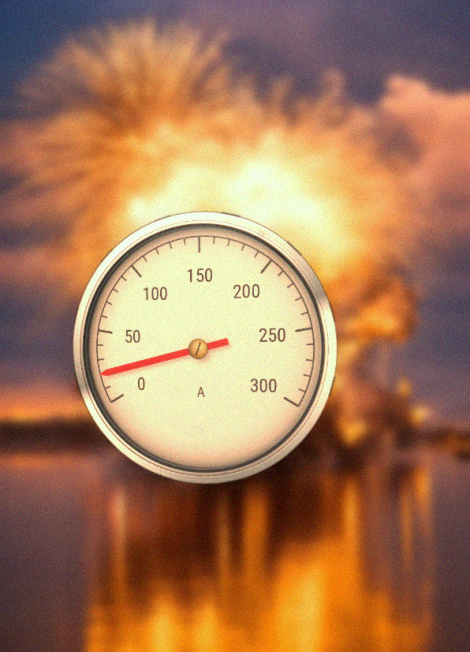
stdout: value=20 unit=A
